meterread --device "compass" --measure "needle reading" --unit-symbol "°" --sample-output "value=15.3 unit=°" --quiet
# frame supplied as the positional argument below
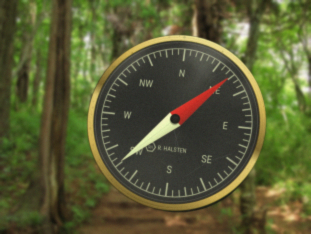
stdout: value=45 unit=°
